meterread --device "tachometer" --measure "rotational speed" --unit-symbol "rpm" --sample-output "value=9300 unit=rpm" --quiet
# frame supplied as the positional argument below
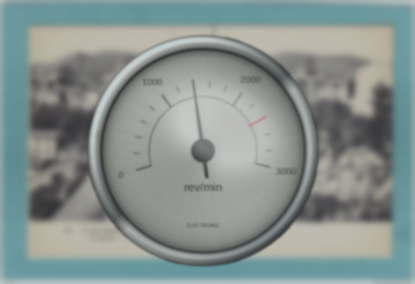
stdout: value=1400 unit=rpm
